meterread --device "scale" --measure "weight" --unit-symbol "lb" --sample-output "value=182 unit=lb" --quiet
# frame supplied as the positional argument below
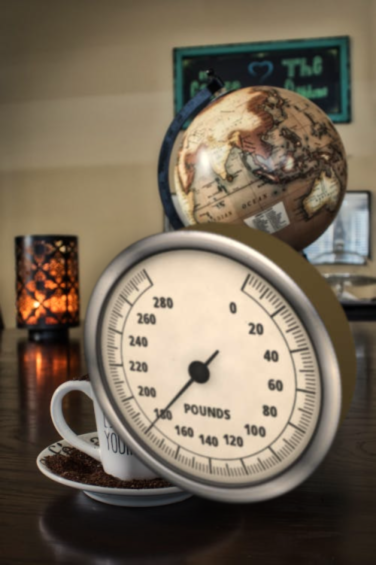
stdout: value=180 unit=lb
